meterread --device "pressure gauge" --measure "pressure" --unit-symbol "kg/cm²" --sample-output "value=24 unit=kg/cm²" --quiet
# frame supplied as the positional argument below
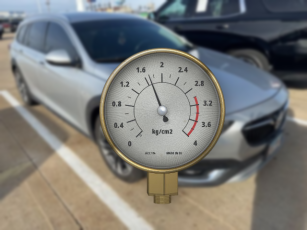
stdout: value=1.7 unit=kg/cm²
